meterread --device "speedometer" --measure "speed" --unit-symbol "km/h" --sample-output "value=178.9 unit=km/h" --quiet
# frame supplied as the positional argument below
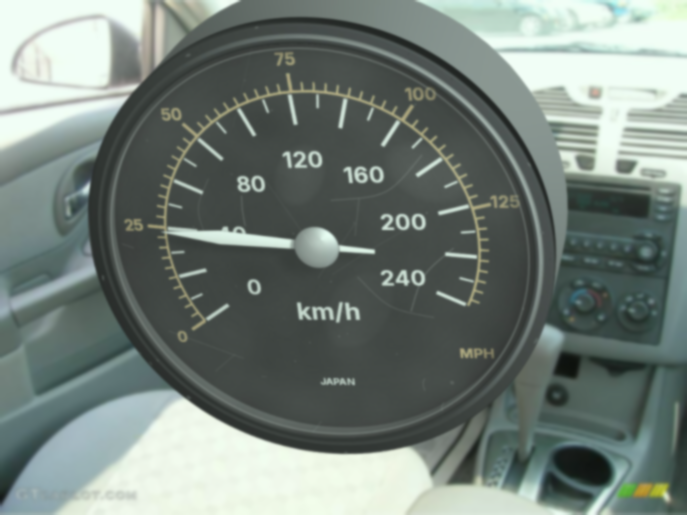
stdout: value=40 unit=km/h
